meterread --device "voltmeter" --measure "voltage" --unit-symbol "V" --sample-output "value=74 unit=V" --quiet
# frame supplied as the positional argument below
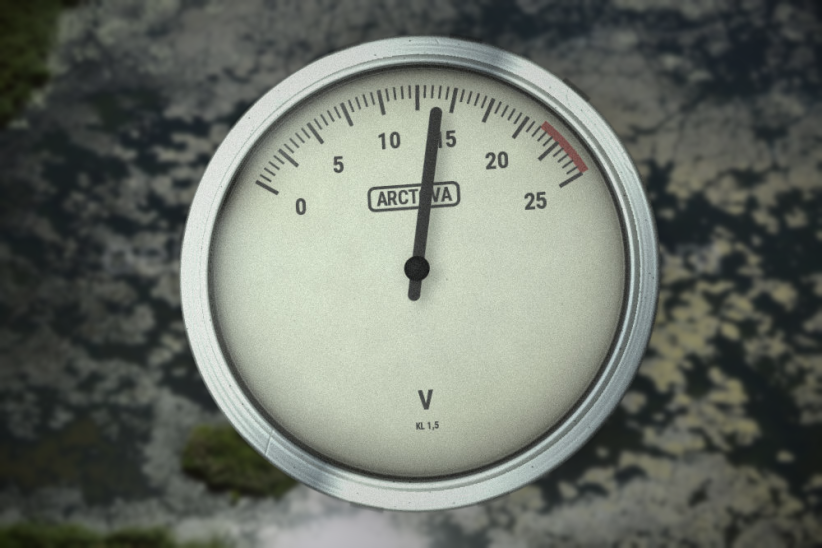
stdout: value=14 unit=V
